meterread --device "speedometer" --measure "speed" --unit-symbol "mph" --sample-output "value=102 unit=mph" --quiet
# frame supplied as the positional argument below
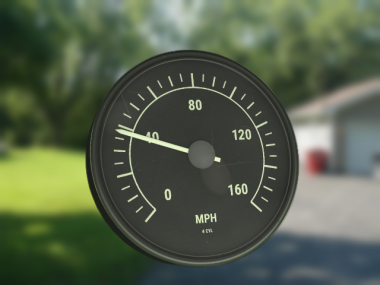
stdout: value=37.5 unit=mph
